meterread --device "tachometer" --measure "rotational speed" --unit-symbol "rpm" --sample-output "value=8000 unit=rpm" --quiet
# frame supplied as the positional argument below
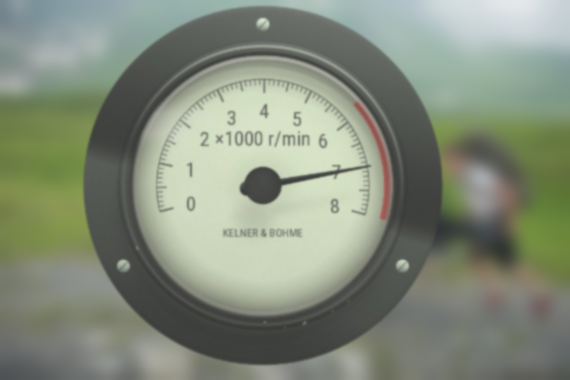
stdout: value=7000 unit=rpm
